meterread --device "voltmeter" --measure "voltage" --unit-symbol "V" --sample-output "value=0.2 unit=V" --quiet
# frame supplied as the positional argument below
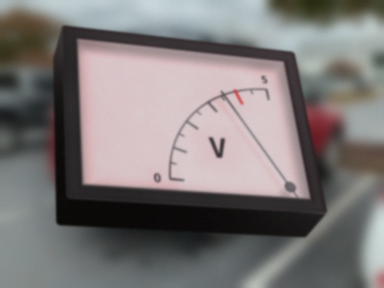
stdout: value=3.5 unit=V
